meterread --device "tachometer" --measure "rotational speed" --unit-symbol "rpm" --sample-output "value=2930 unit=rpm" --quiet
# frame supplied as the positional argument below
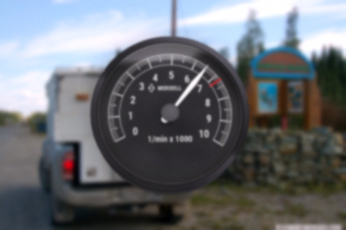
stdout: value=6500 unit=rpm
